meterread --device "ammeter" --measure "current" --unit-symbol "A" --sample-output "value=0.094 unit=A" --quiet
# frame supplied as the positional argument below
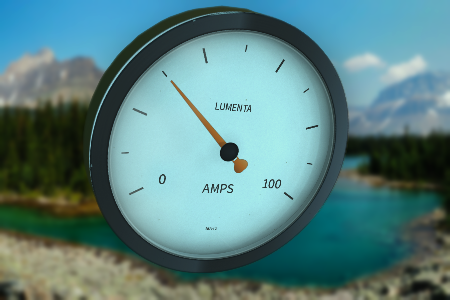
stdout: value=30 unit=A
